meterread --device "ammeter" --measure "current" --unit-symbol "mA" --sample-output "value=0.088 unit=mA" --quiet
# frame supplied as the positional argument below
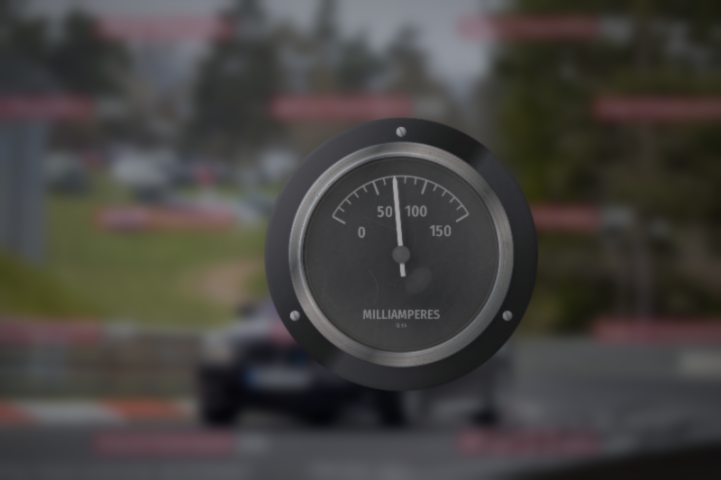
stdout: value=70 unit=mA
